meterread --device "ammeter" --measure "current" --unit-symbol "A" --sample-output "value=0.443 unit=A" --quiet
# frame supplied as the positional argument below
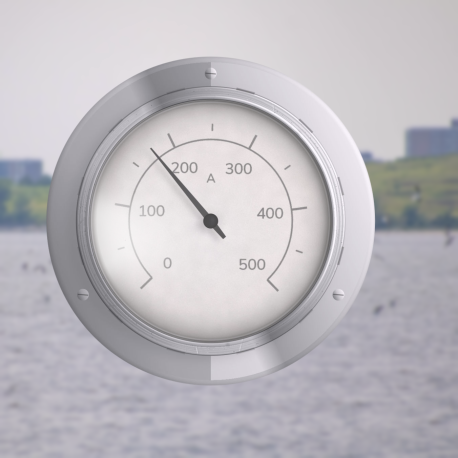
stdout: value=175 unit=A
